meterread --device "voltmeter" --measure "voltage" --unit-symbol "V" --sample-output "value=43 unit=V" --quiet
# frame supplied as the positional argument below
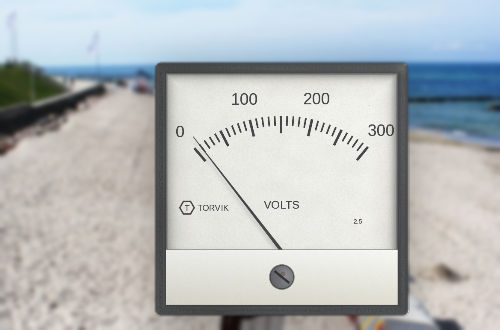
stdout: value=10 unit=V
